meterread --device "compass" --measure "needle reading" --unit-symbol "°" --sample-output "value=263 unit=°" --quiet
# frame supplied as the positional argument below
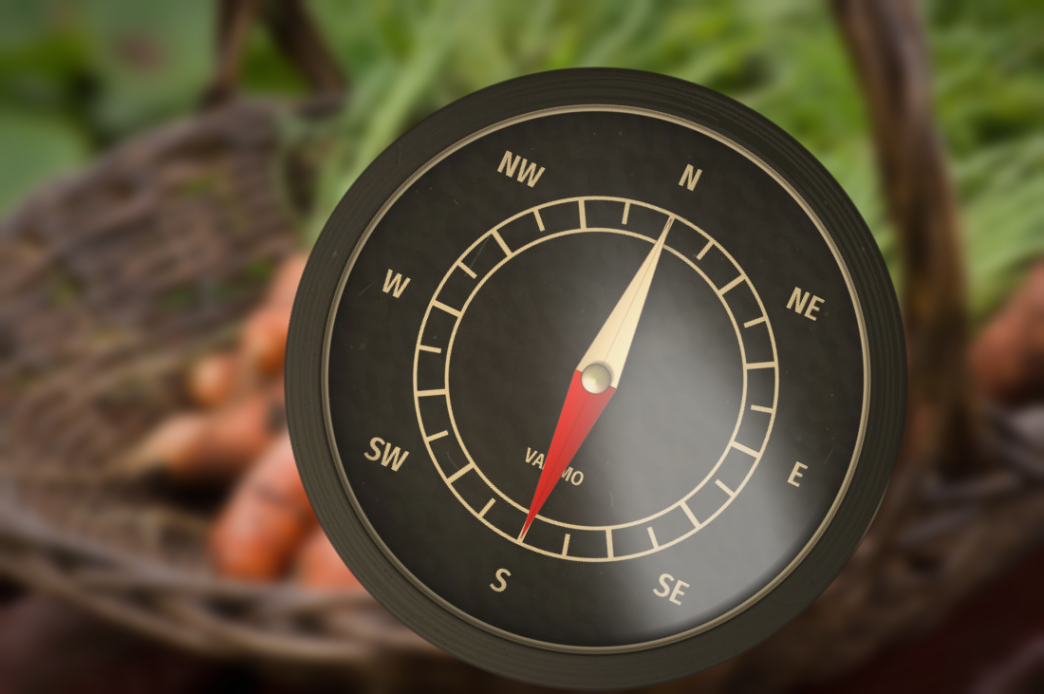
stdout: value=180 unit=°
